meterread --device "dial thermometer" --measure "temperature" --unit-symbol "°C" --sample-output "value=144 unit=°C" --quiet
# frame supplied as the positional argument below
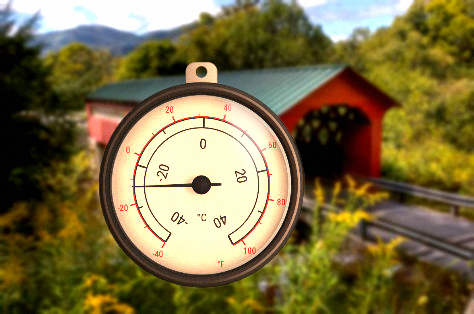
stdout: value=-25 unit=°C
